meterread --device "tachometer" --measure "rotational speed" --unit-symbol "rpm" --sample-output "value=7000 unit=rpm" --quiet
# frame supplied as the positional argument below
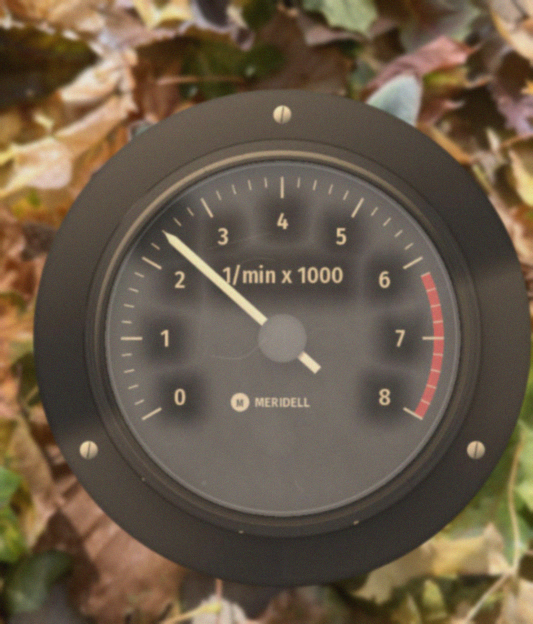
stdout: value=2400 unit=rpm
